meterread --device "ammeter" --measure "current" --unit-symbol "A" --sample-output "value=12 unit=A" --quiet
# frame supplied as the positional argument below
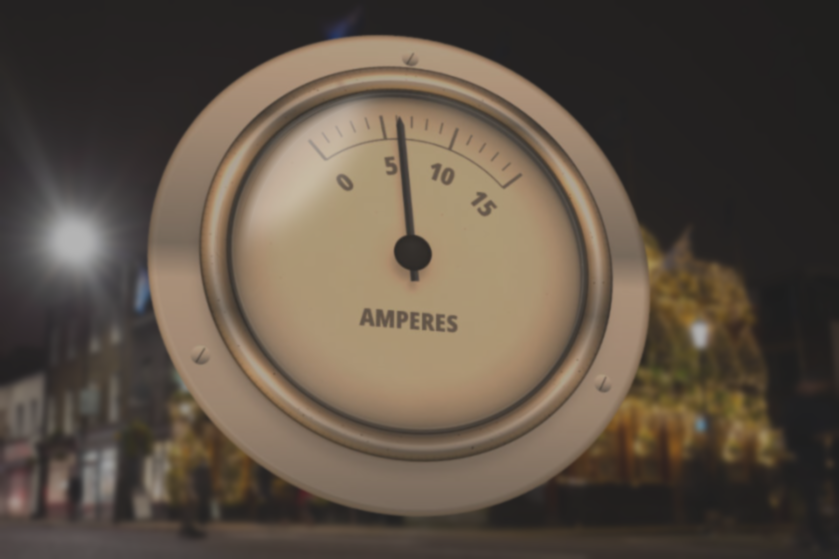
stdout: value=6 unit=A
